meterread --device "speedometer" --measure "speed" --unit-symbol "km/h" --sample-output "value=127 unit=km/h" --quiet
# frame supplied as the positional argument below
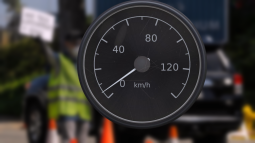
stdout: value=5 unit=km/h
